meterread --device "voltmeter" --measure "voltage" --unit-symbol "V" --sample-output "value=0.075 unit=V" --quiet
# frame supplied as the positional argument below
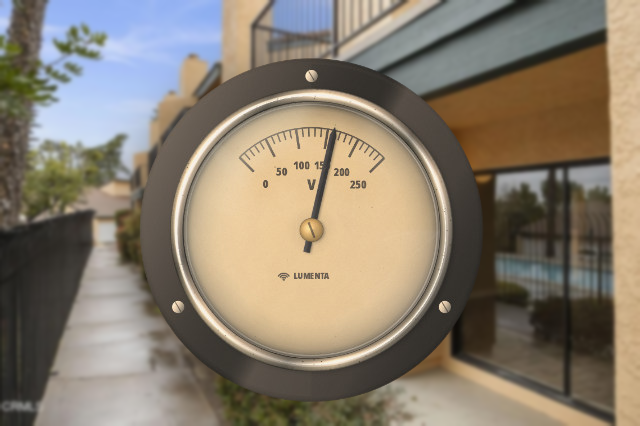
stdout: value=160 unit=V
